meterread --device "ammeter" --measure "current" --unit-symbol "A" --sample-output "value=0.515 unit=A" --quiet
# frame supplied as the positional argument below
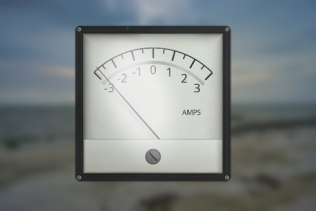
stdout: value=-2.75 unit=A
